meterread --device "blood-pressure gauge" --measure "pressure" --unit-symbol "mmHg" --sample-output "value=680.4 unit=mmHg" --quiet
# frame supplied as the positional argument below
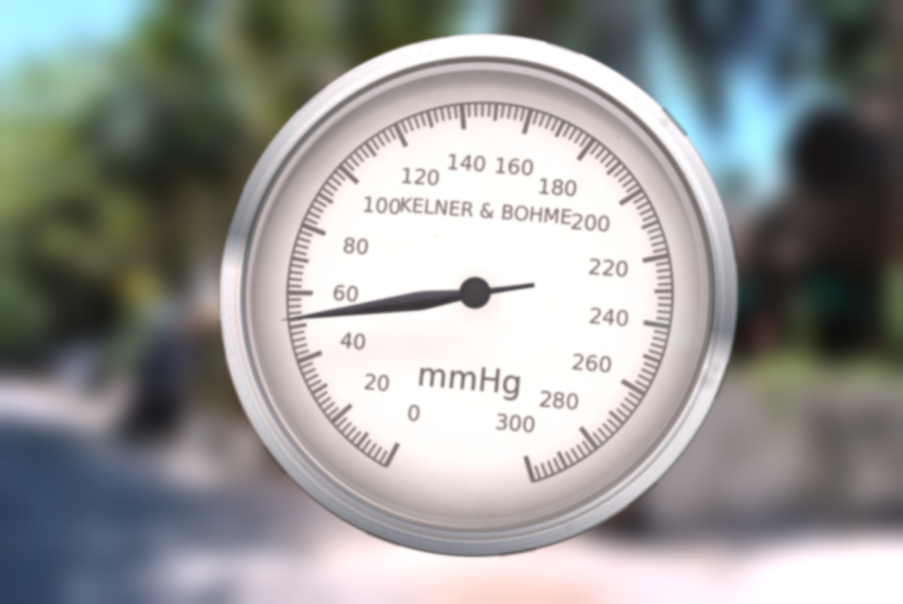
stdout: value=52 unit=mmHg
